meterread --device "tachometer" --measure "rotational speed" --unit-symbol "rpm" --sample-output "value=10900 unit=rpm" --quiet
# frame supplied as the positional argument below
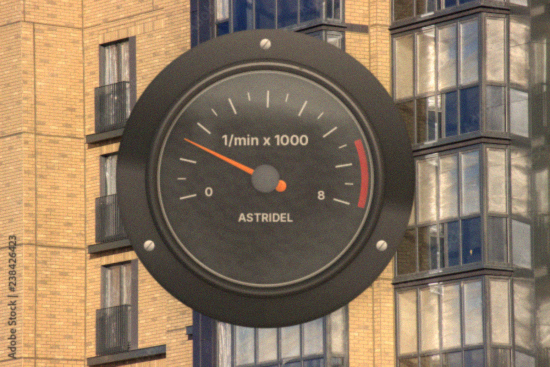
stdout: value=1500 unit=rpm
